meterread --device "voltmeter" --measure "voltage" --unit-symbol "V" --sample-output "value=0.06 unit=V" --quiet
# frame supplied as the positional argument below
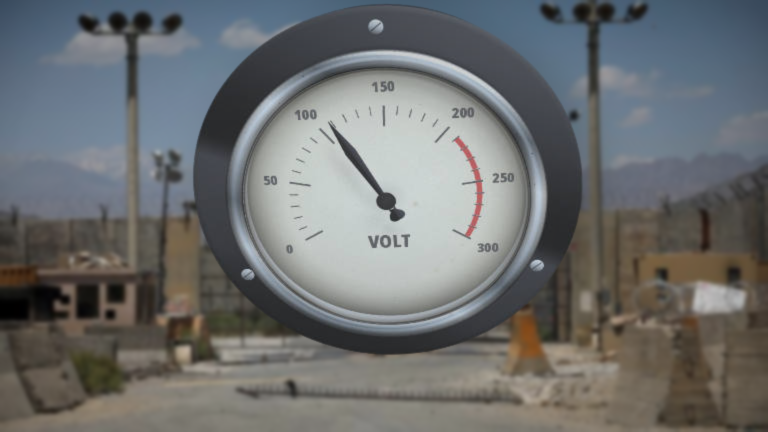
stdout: value=110 unit=V
